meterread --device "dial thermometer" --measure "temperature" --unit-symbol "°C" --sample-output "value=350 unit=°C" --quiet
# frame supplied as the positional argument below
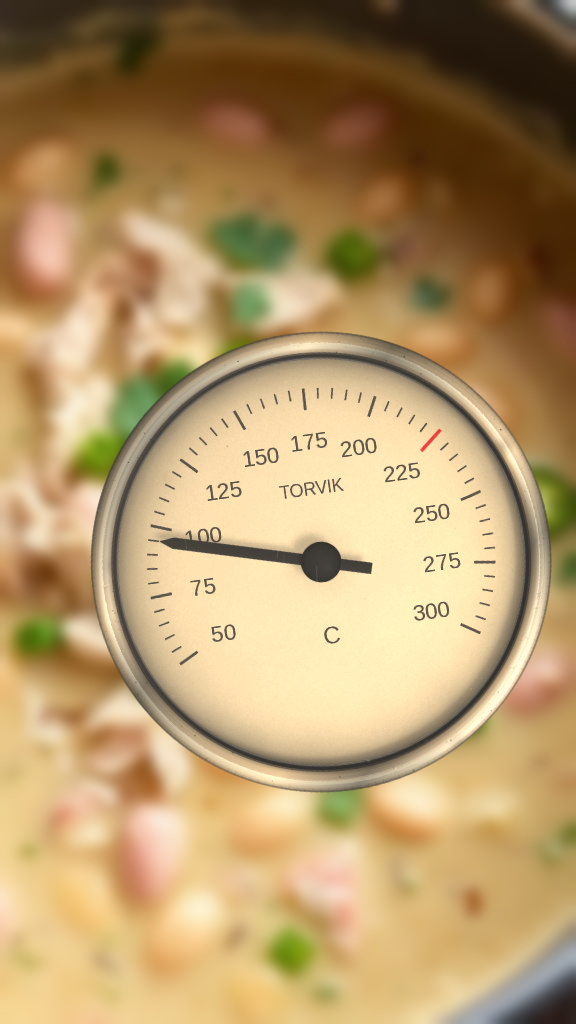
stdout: value=95 unit=°C
